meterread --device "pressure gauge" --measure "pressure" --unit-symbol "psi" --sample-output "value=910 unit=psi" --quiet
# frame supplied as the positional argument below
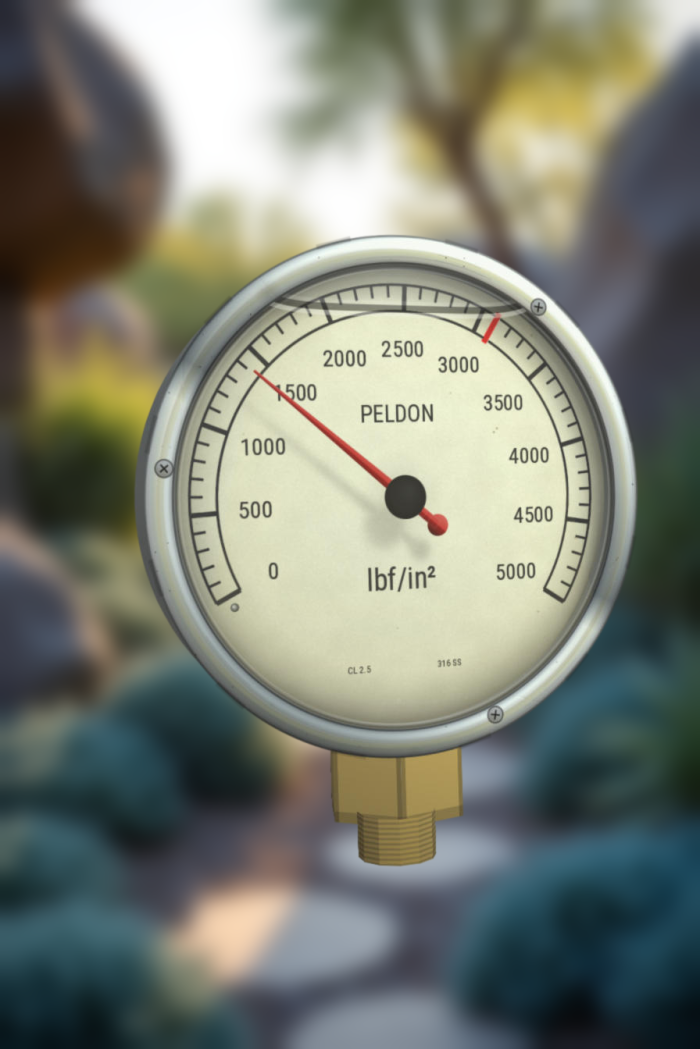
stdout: value=1400 unit=psi
